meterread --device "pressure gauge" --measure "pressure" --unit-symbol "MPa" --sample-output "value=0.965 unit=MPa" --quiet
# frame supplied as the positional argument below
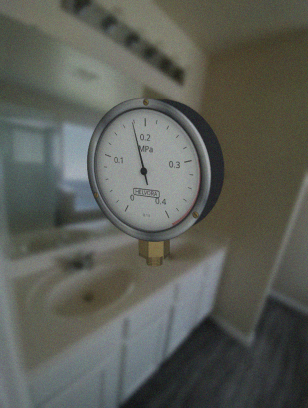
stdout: value=0.18 unit=MPa
